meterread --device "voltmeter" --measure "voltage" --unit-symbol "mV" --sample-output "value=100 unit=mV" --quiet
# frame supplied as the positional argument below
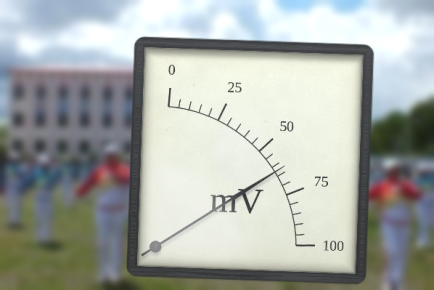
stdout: value=62.5 unit=mV
